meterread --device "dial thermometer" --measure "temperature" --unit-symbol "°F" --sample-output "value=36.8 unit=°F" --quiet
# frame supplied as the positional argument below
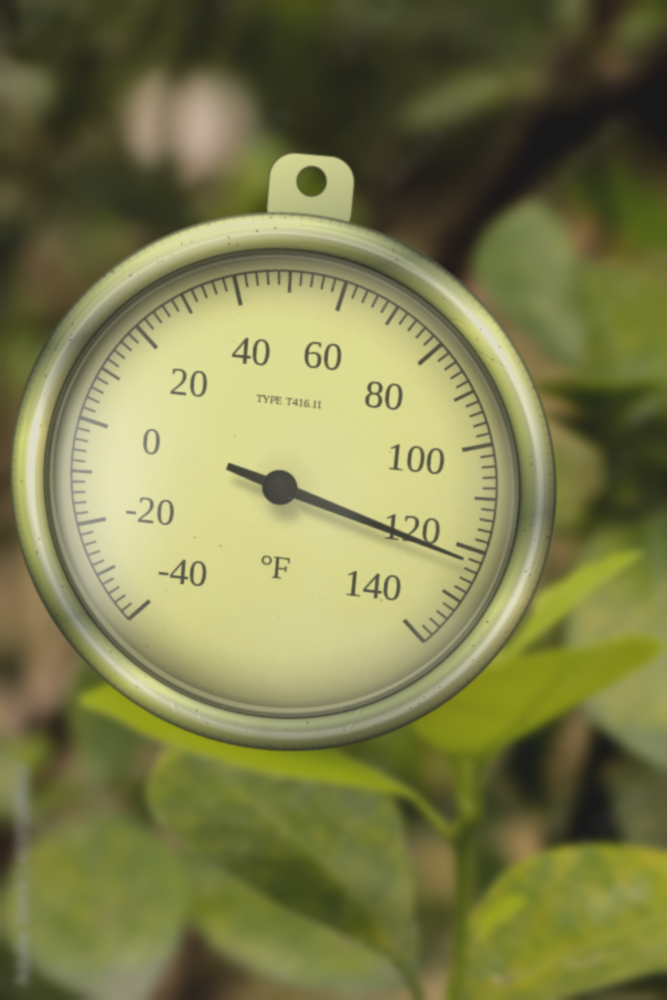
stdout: value=122 unit=°F
